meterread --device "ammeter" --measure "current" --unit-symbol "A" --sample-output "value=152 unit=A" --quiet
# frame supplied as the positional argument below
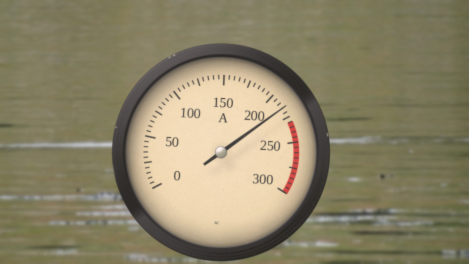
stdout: value=215 unit=A
